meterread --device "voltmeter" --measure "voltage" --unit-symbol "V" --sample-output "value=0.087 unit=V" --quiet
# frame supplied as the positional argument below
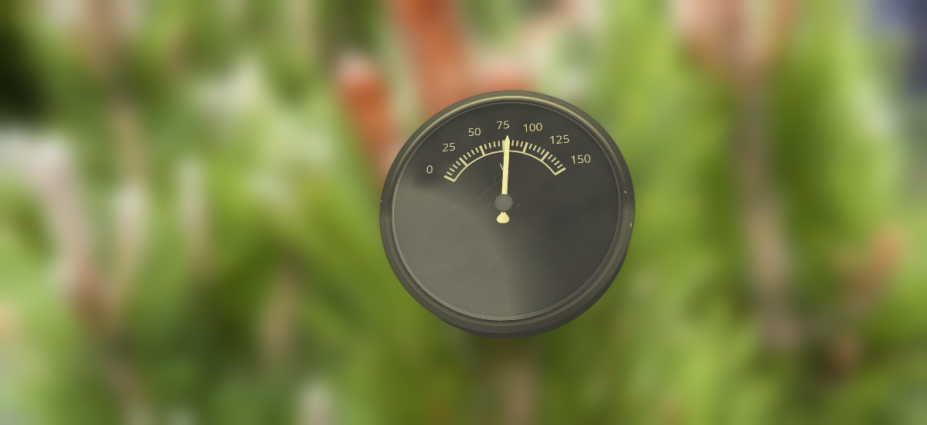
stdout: value=80 unit=V
